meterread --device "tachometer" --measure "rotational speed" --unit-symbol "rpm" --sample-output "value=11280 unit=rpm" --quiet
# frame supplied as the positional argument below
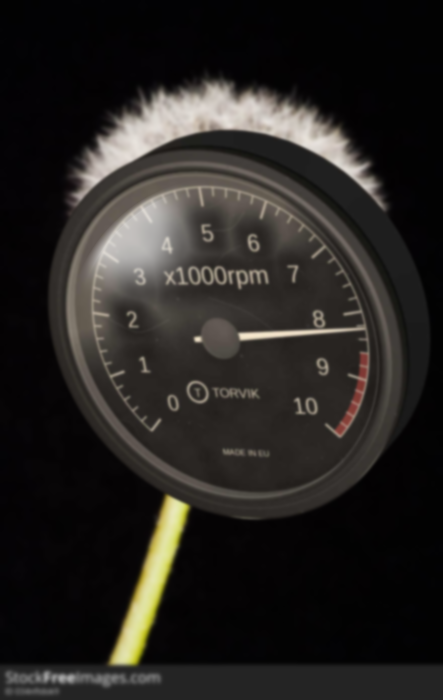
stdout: value=8200 unit=rpm
